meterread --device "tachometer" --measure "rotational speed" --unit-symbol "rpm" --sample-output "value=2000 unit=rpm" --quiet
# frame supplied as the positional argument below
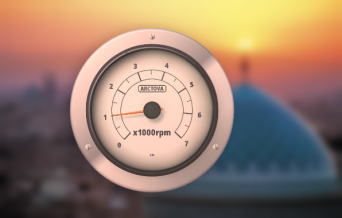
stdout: value=1000 unit=rpm
